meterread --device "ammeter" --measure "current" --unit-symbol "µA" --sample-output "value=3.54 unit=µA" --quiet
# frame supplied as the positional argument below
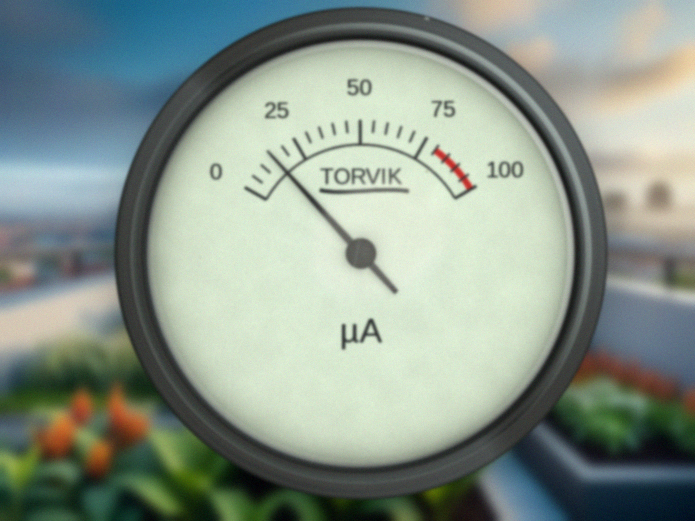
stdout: value=15 unit=µA
